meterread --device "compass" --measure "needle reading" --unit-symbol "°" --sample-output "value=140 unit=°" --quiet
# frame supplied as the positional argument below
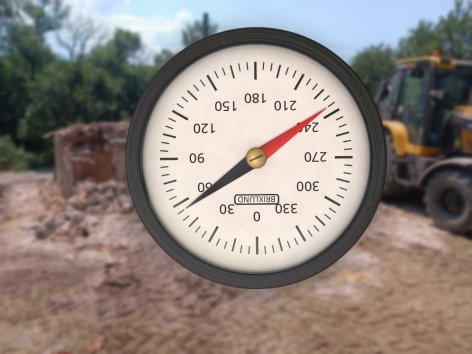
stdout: value=235 unit=°
